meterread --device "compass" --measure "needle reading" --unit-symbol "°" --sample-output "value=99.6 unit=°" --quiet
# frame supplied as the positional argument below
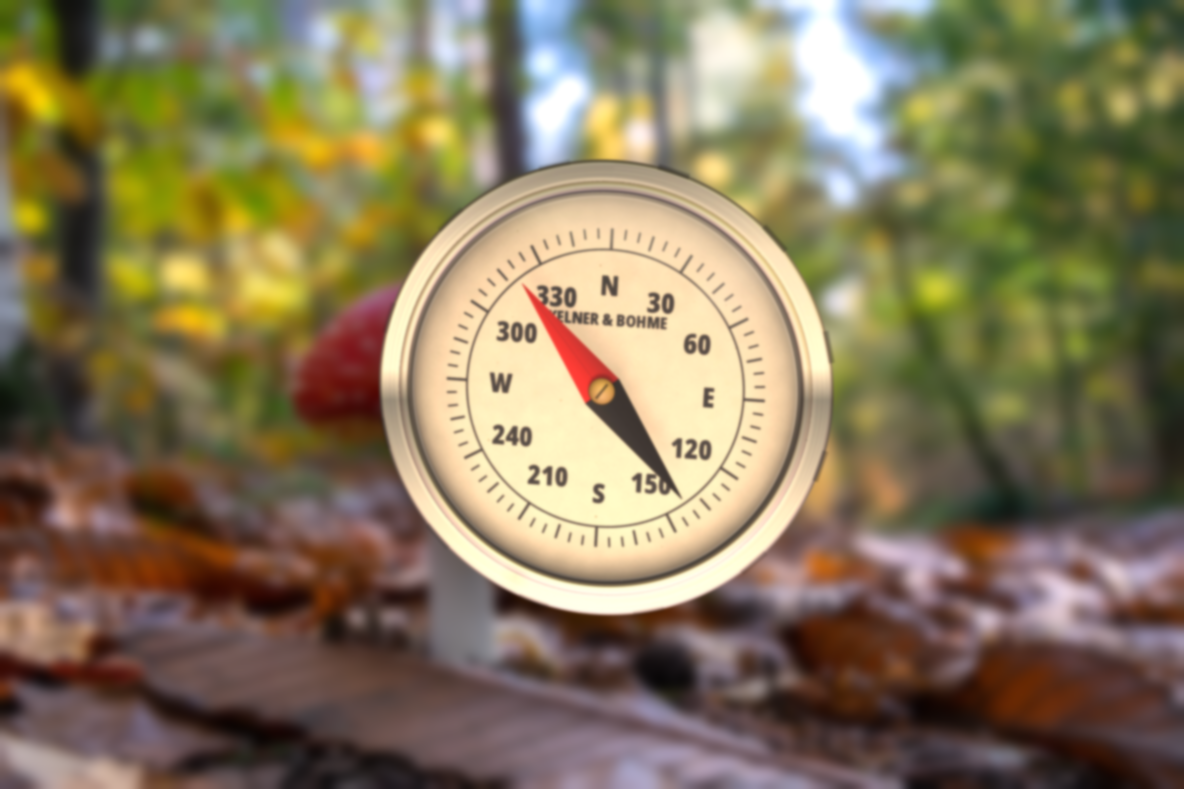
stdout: value=320 unit=°
